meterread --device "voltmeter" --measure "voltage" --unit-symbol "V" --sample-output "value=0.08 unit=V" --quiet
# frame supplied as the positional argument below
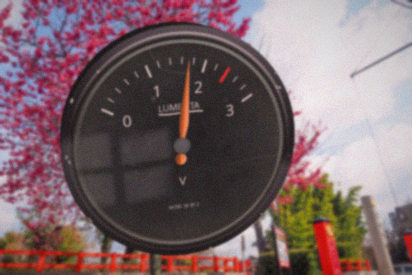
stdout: value=1.7 unit=V
